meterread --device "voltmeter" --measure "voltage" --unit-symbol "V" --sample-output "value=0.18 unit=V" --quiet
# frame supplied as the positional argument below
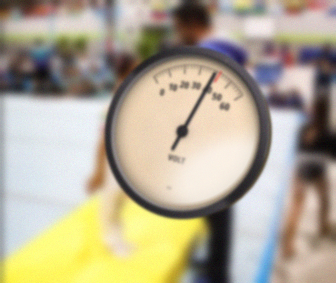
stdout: value=40 unit=V
